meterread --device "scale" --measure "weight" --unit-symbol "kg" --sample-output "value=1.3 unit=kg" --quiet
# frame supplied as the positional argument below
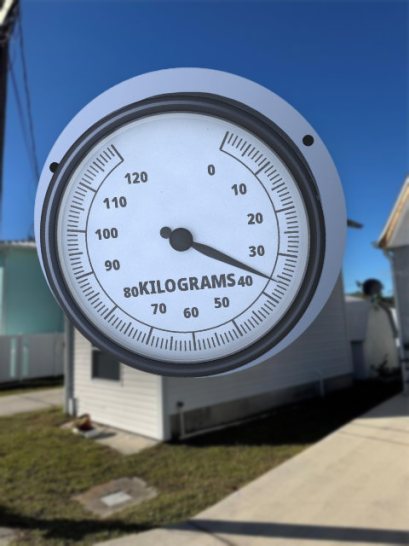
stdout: value=36 unit=kg
